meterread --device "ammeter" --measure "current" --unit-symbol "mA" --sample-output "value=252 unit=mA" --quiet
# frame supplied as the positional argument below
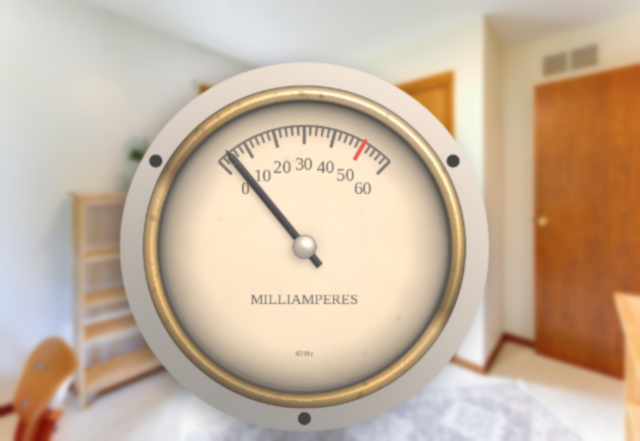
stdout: value=4 unit=mA
